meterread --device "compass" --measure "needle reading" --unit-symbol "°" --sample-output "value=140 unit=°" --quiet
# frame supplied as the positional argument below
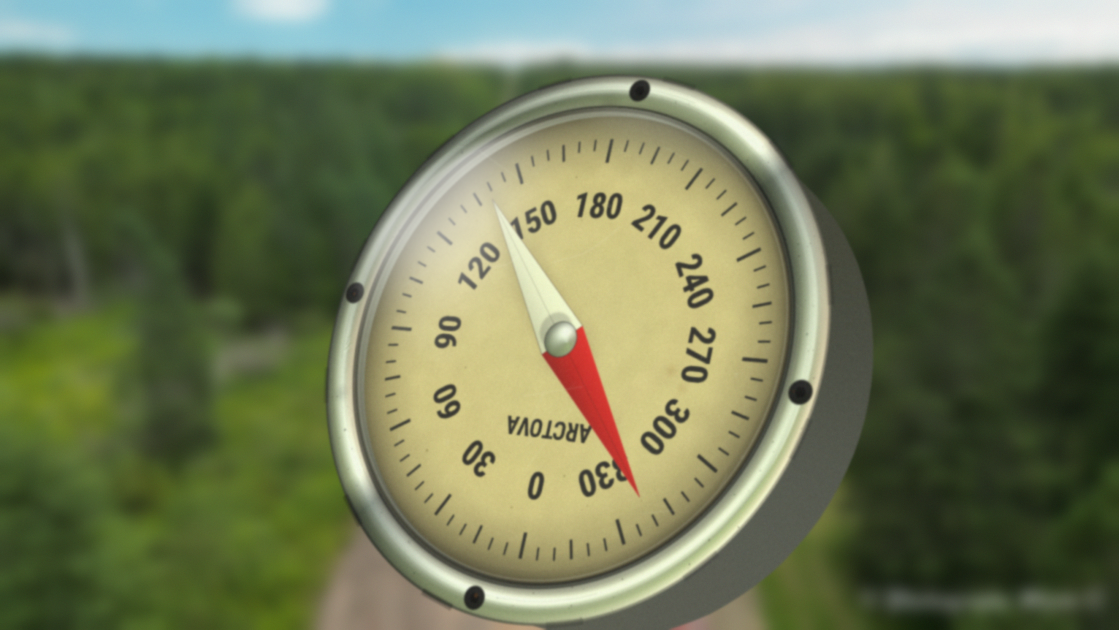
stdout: value=320 unit=°
